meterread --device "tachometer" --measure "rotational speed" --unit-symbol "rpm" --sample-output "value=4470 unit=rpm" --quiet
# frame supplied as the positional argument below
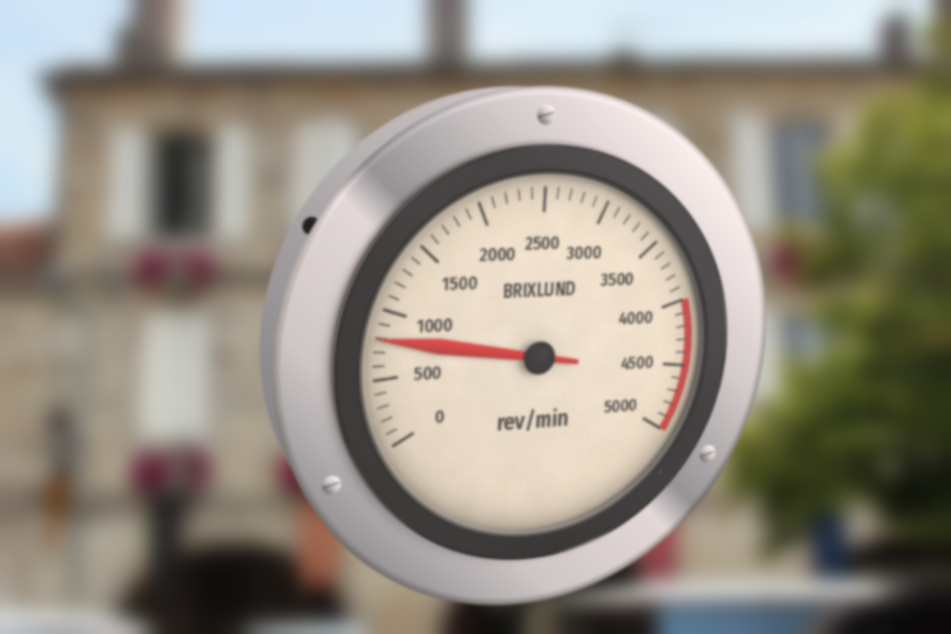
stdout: value=800 unit=rpm
